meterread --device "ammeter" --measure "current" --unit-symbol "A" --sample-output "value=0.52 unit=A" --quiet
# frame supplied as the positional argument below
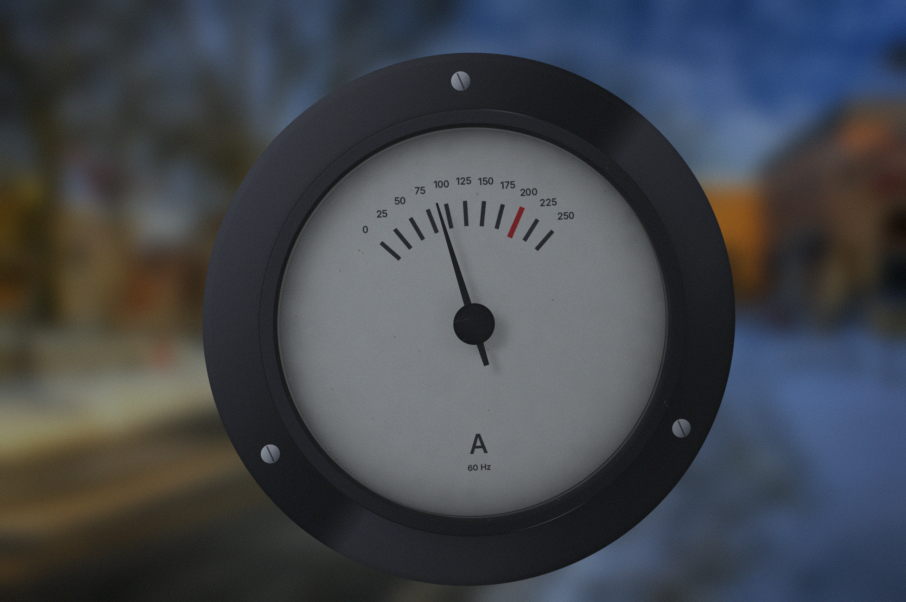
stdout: value=87.5 unit=A
